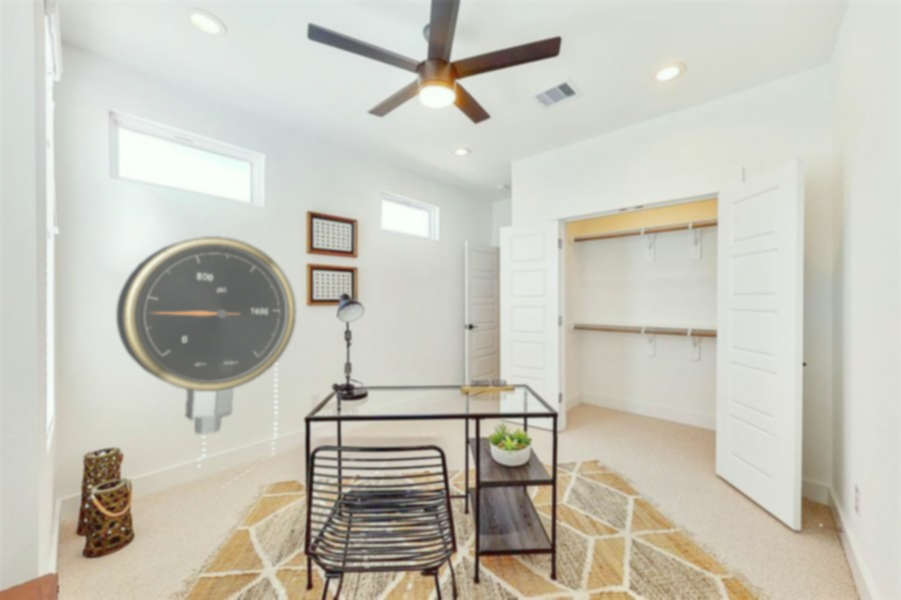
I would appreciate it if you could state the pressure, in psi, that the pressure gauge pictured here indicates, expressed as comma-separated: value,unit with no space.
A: 300,psi
